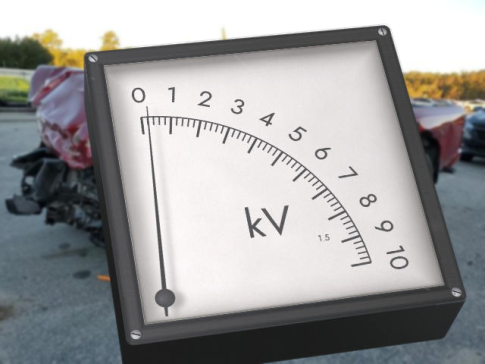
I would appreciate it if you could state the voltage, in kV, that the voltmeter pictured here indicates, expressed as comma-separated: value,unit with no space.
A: 0.2,kV
